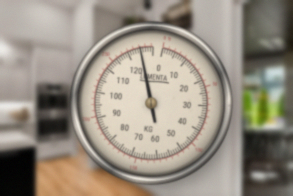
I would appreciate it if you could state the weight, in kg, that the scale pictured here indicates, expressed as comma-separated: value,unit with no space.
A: 125,kg
